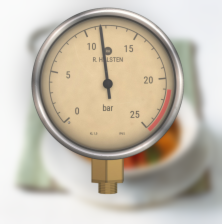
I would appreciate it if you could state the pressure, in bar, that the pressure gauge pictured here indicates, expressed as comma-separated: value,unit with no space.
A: 11.5,bar
